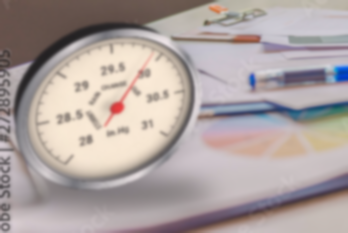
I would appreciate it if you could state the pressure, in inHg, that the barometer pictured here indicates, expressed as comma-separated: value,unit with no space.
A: 29.9,inHg
